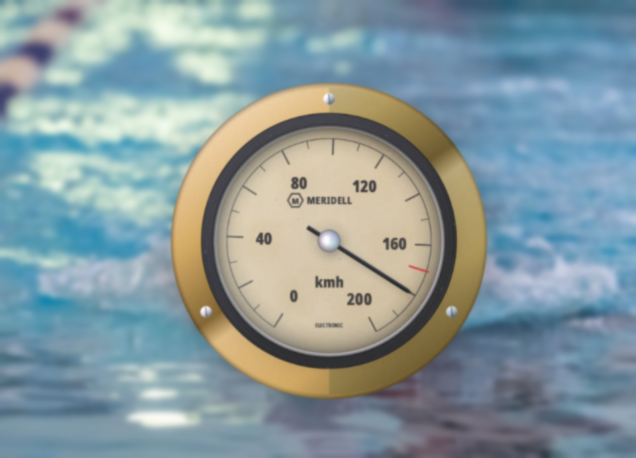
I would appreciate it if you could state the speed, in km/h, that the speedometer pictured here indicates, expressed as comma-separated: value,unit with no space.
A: 180,km/h
